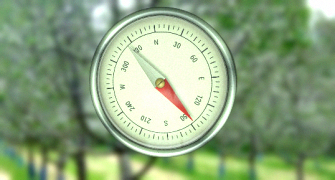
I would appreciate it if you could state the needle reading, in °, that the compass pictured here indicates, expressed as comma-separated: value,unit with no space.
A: 145,°
